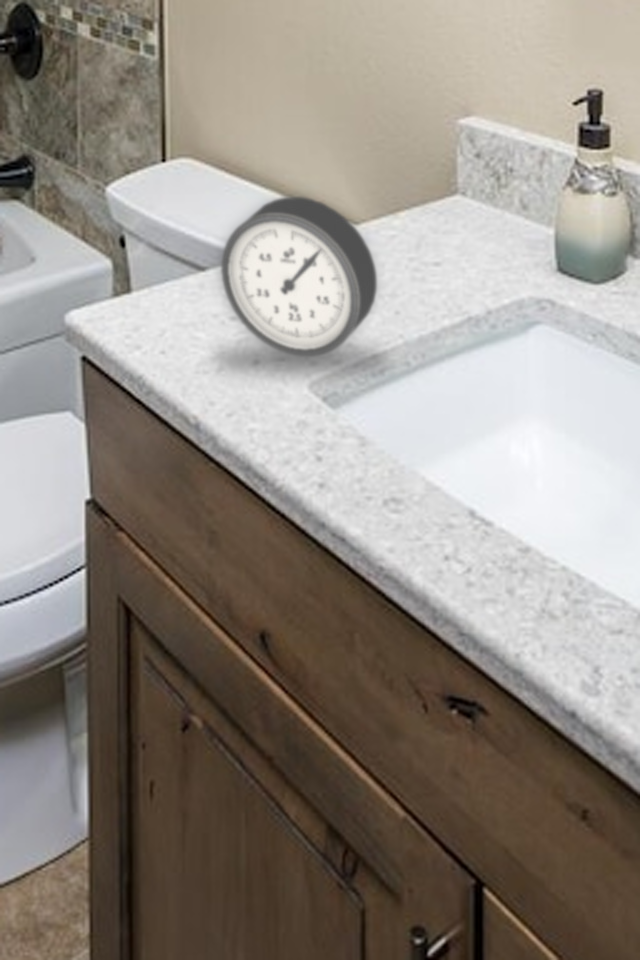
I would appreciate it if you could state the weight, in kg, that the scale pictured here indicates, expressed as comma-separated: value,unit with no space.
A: 0.5,kg
